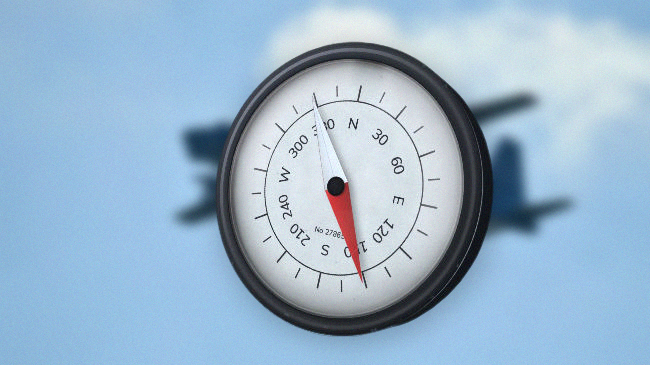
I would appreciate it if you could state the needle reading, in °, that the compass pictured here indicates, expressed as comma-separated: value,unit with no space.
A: 150,°
